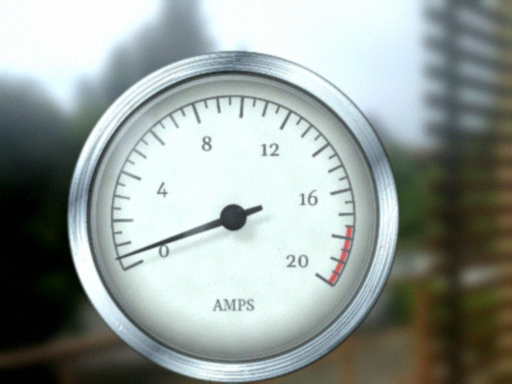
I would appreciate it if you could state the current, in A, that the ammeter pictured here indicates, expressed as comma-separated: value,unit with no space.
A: 0.5,A
